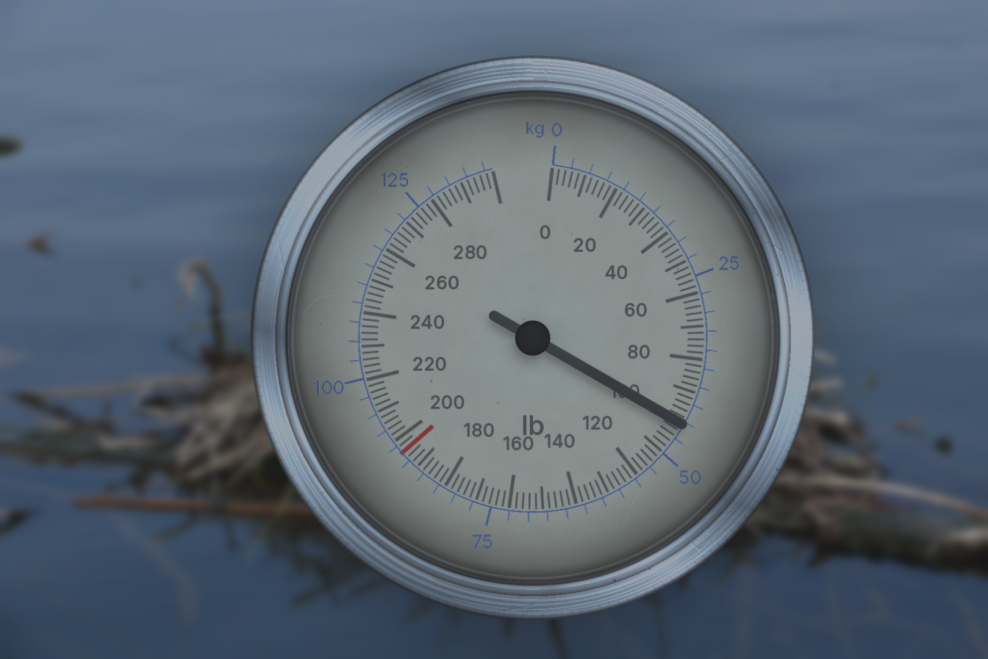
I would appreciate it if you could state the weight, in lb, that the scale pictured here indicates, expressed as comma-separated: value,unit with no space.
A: 100,lb
